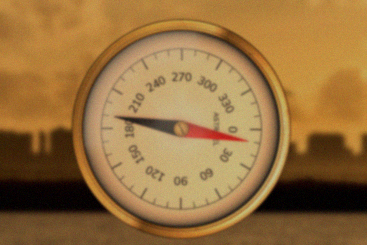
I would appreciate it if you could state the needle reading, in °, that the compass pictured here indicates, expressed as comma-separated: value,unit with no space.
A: 10,°
